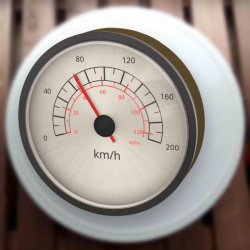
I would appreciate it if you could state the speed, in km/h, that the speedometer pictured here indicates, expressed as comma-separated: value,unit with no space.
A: 70,km/h
